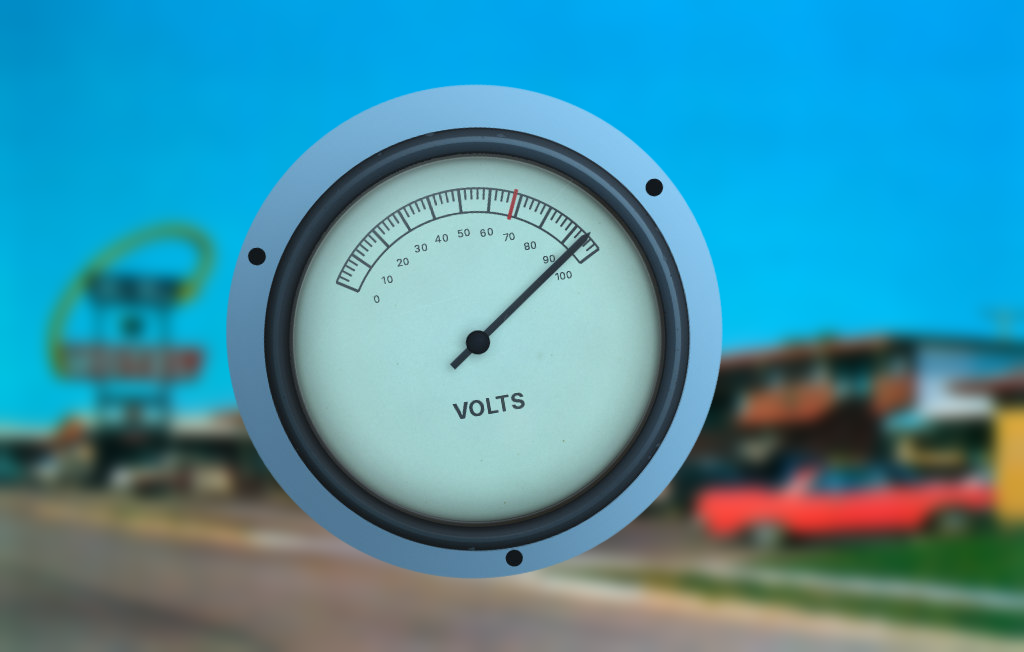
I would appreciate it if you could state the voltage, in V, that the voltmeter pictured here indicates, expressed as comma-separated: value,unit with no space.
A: 94,V
